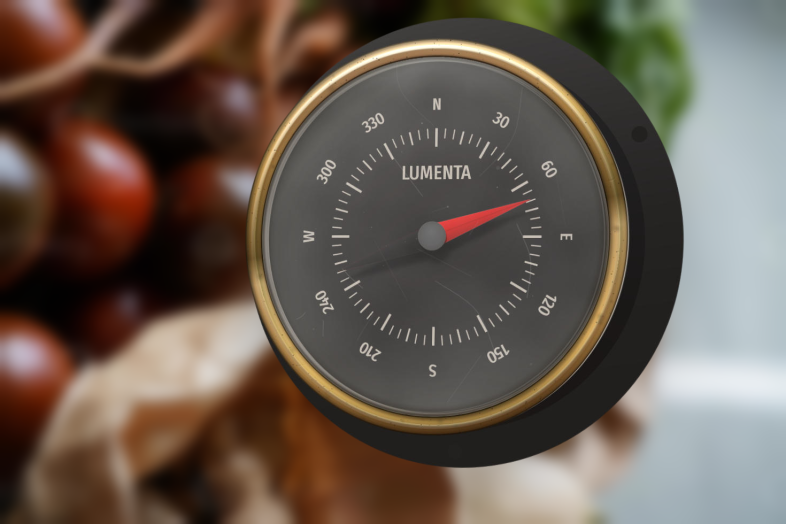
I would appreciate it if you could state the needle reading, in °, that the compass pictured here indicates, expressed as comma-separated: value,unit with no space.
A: 70,°
